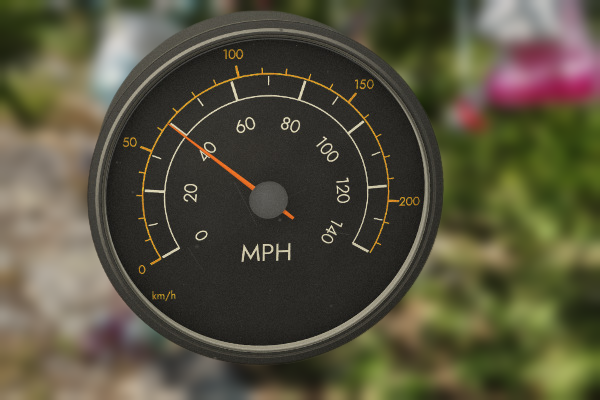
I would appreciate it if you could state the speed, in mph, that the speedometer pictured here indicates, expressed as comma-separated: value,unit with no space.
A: 40,mph
